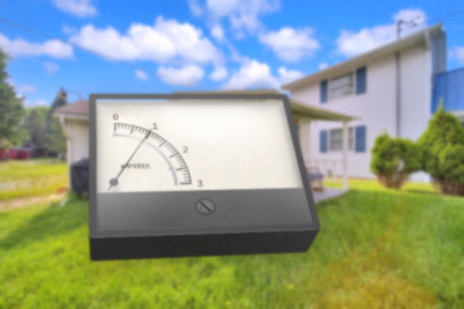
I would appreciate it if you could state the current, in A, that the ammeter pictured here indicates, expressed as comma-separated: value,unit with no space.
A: 1,A
